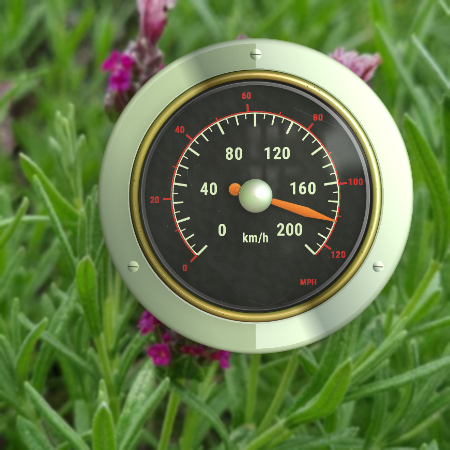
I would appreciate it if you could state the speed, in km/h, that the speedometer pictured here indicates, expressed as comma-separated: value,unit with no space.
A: 180,km/h
